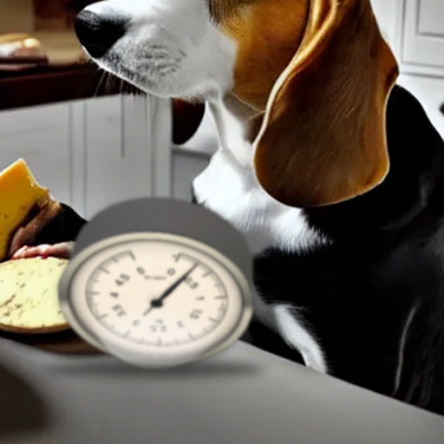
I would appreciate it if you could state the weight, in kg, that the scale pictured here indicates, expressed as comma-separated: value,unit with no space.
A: 0.25,kg
